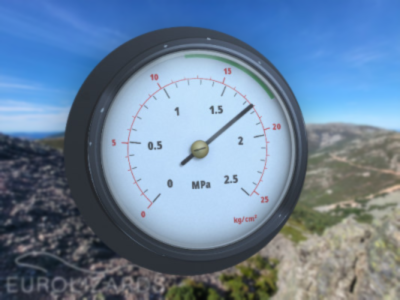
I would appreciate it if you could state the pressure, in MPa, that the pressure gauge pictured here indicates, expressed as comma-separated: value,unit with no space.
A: 1.75,MPa
